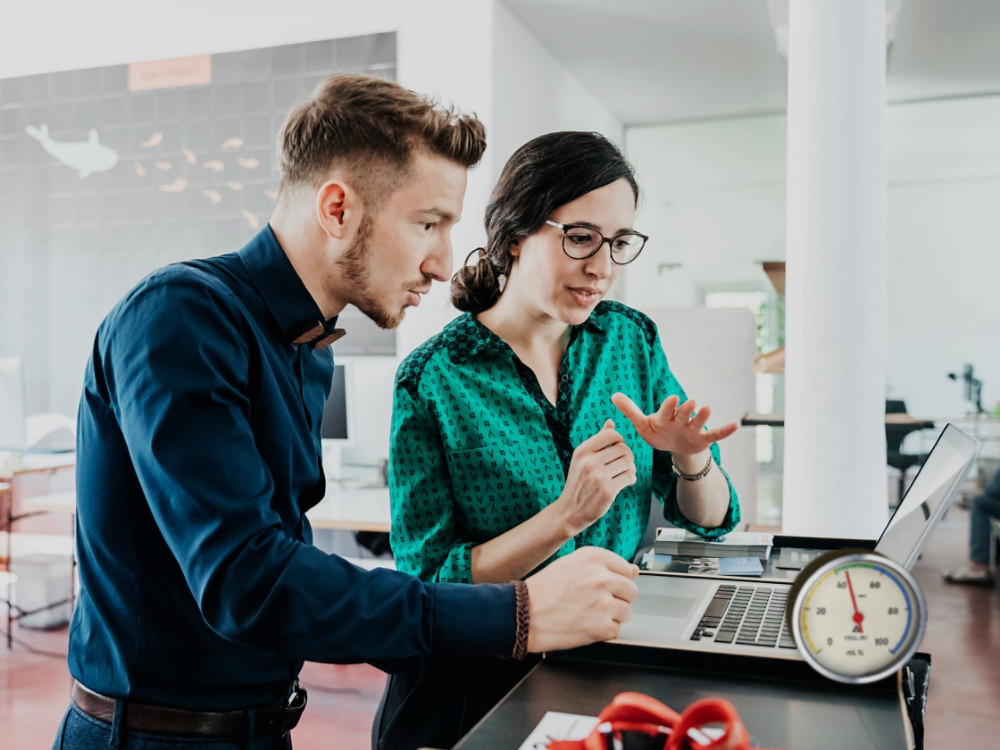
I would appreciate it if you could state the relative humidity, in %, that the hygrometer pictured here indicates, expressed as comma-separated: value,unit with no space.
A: 44,%
